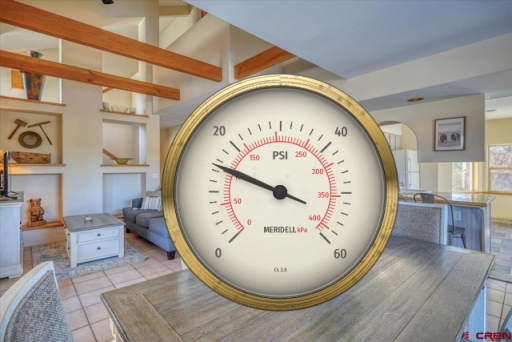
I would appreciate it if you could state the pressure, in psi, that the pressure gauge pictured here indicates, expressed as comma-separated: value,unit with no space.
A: 15,psi
